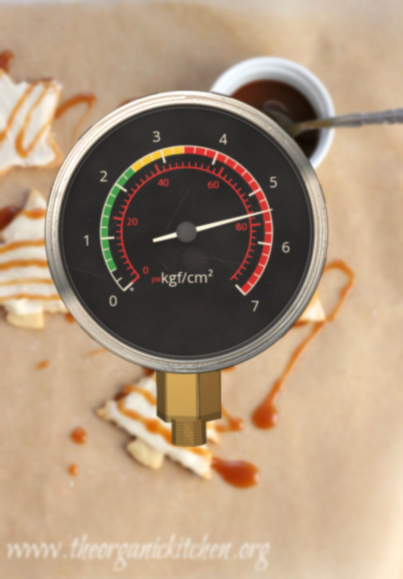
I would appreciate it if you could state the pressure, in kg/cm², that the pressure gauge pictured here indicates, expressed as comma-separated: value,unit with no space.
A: 5.4,kg/cm²
